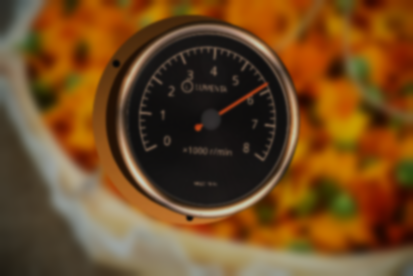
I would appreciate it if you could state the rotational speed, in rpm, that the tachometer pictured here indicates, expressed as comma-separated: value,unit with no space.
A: 5800,rpm
